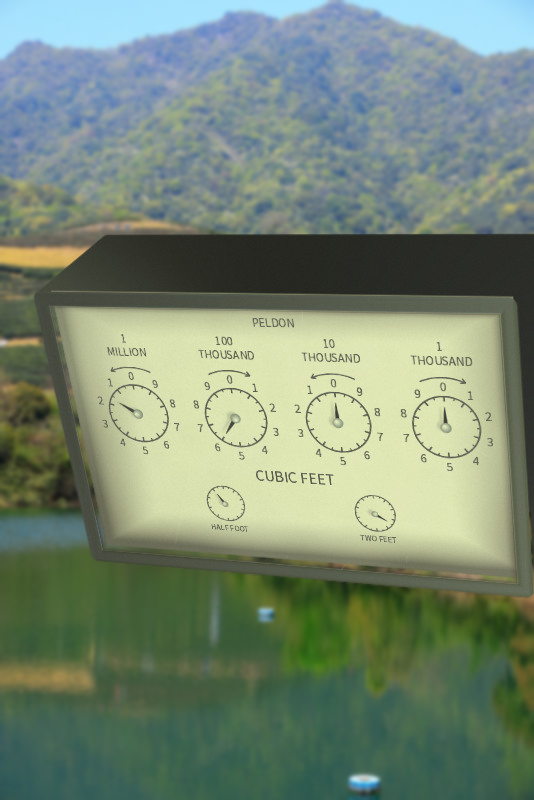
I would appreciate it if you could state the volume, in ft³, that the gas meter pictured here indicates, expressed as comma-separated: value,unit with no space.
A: 160000,ft³
